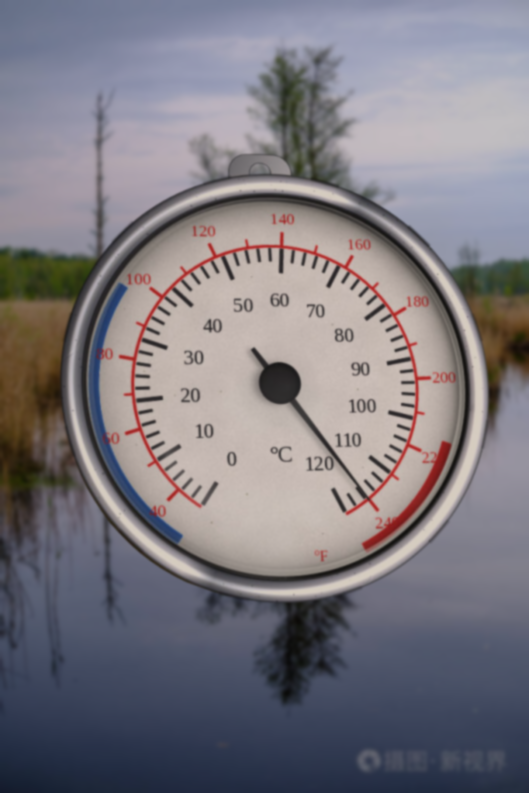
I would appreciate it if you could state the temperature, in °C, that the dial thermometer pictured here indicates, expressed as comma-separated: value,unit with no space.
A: 116,°C
